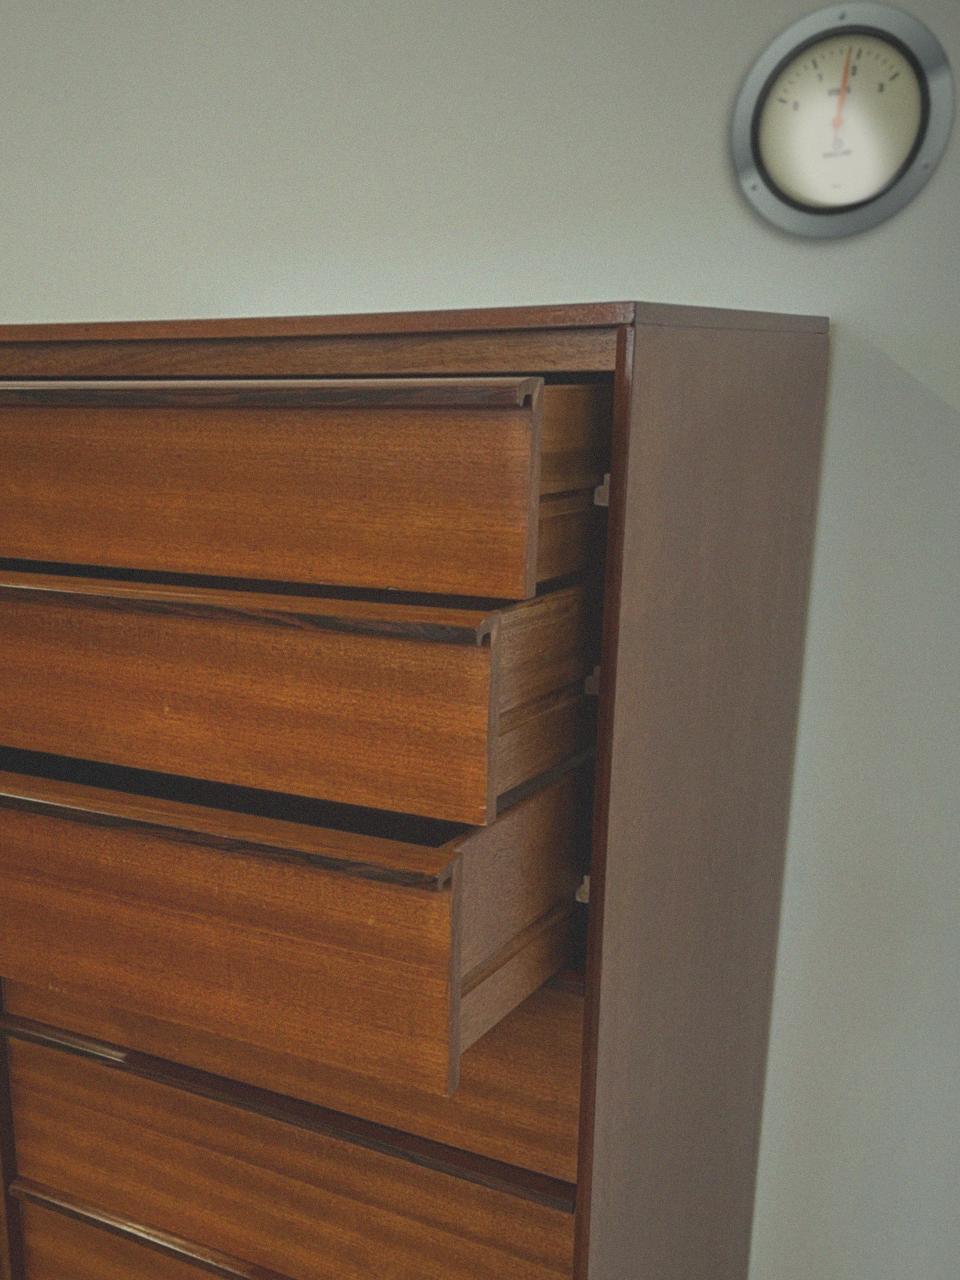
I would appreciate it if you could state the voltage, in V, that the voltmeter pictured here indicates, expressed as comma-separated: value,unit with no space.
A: 1.8,V
